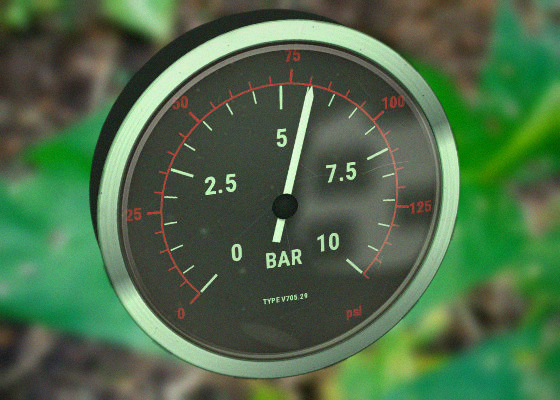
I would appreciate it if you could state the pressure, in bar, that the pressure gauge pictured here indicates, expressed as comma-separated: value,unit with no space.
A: 5.5,bar
